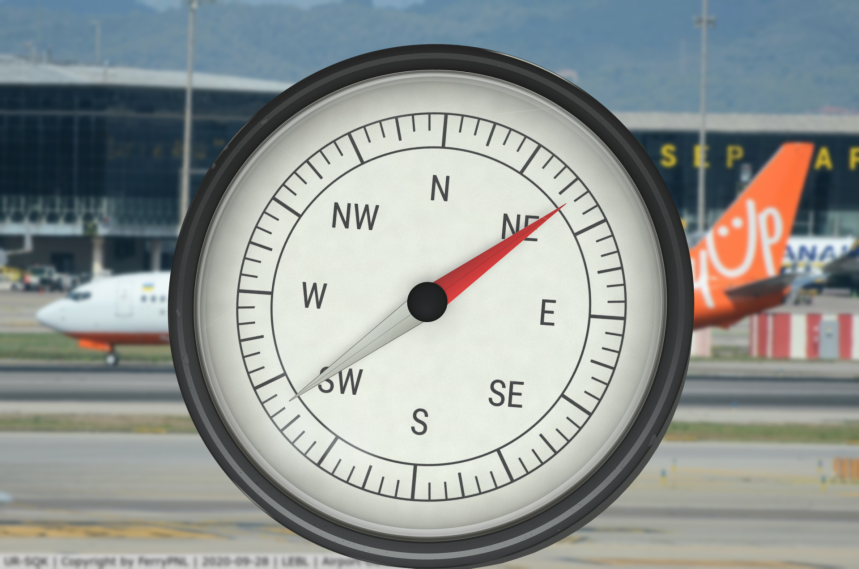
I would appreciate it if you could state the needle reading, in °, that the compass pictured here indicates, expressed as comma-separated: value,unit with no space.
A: 50,°
